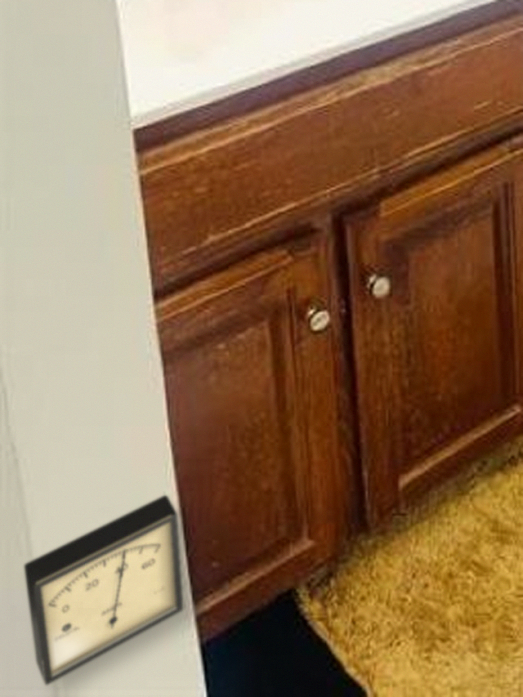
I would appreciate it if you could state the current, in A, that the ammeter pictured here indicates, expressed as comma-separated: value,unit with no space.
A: 40,A
